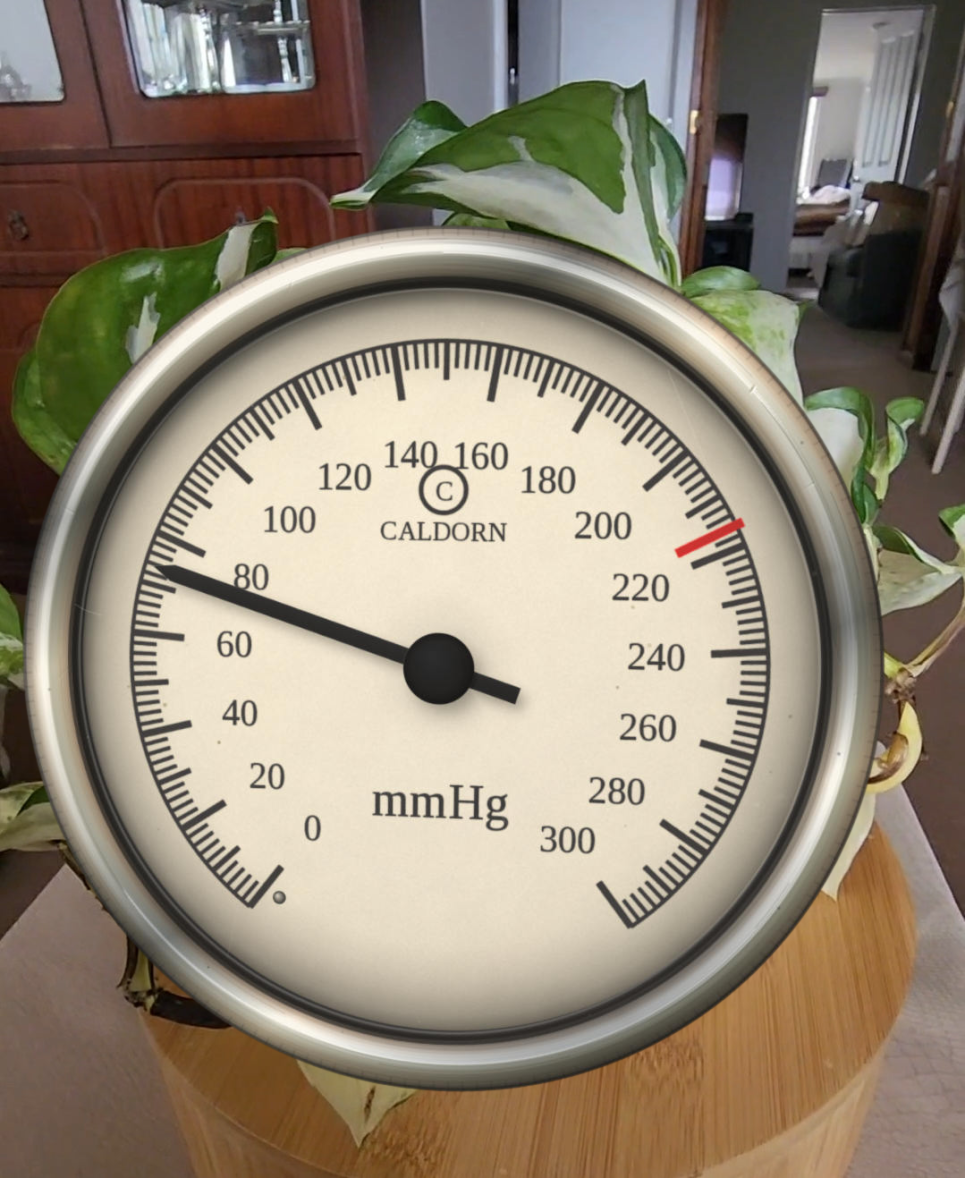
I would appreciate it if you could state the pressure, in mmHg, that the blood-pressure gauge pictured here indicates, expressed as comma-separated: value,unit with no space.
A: 74,mmHg
